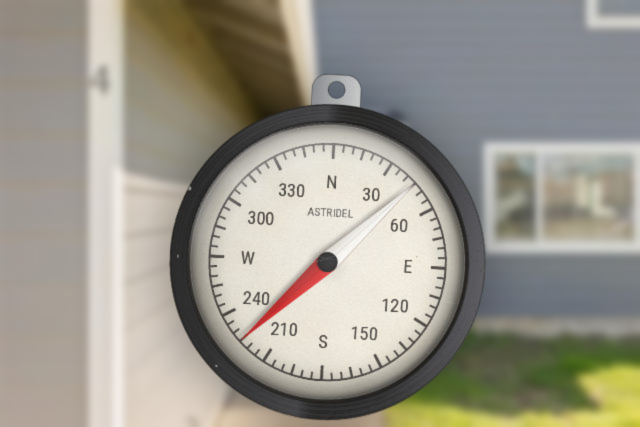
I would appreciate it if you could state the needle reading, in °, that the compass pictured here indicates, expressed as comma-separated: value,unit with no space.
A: 225,°
